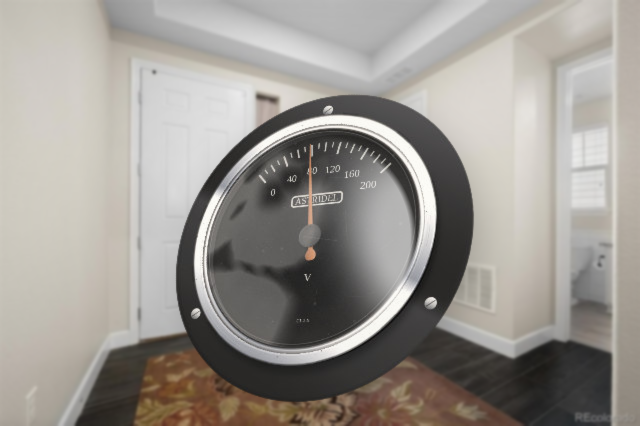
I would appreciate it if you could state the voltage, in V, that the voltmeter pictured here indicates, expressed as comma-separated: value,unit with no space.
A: 80,V
